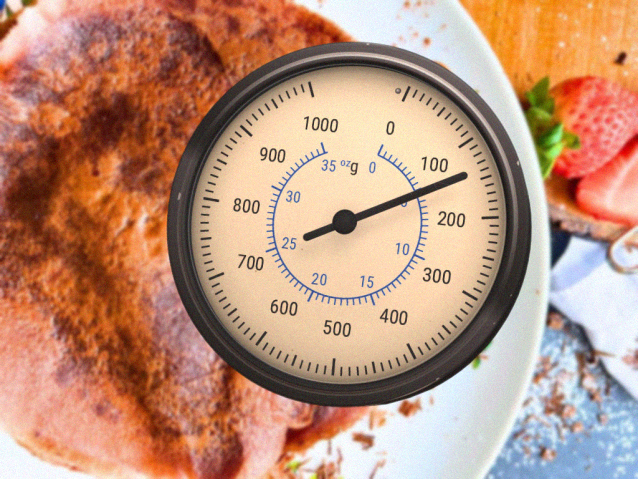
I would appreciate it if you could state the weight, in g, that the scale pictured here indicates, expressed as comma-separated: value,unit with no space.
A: 140,g
